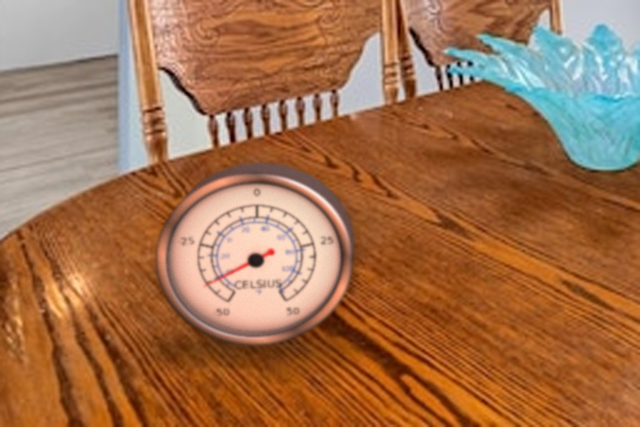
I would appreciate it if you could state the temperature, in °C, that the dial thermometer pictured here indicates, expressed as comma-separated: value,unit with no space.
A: -40,°C
